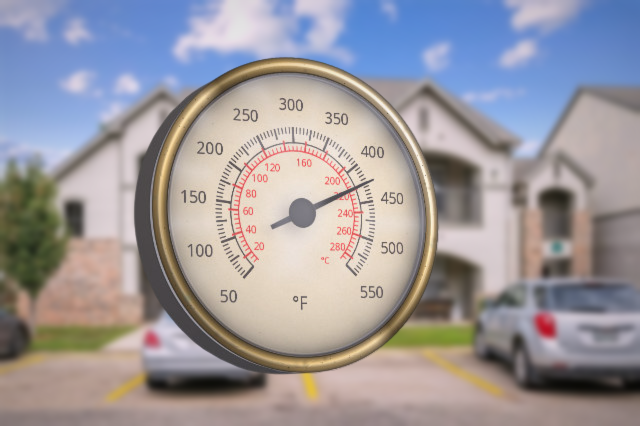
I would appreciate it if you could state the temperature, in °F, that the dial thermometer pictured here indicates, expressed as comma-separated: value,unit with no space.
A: 425,°F
